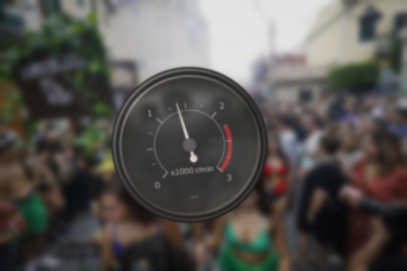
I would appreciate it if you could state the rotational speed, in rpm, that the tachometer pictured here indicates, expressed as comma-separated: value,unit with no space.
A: 1375,rpm
